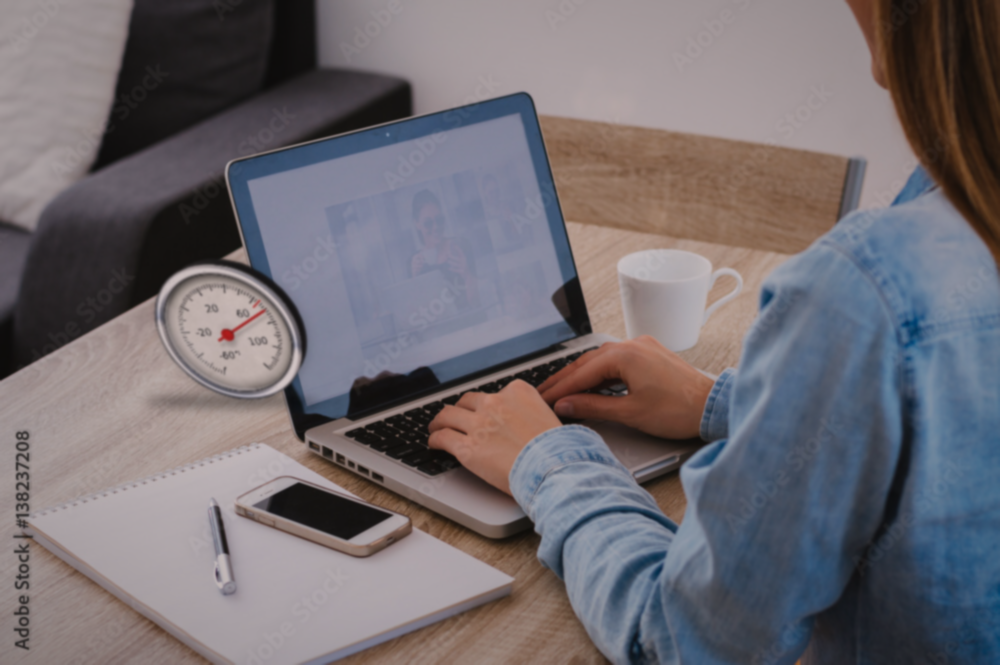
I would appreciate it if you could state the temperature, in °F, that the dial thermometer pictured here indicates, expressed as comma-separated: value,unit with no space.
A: 70,°F
